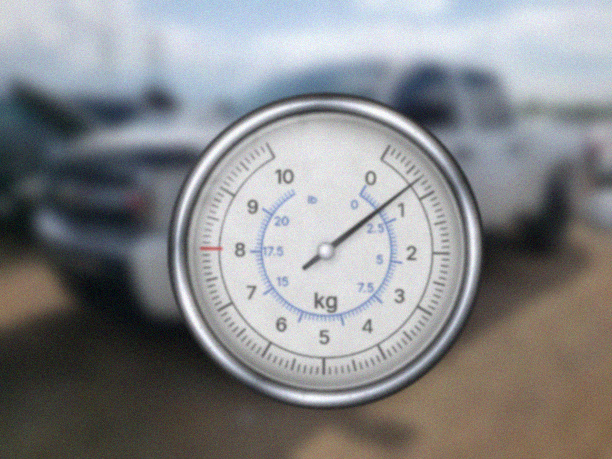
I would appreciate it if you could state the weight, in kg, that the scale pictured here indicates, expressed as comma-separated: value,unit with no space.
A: 0.7,kg
